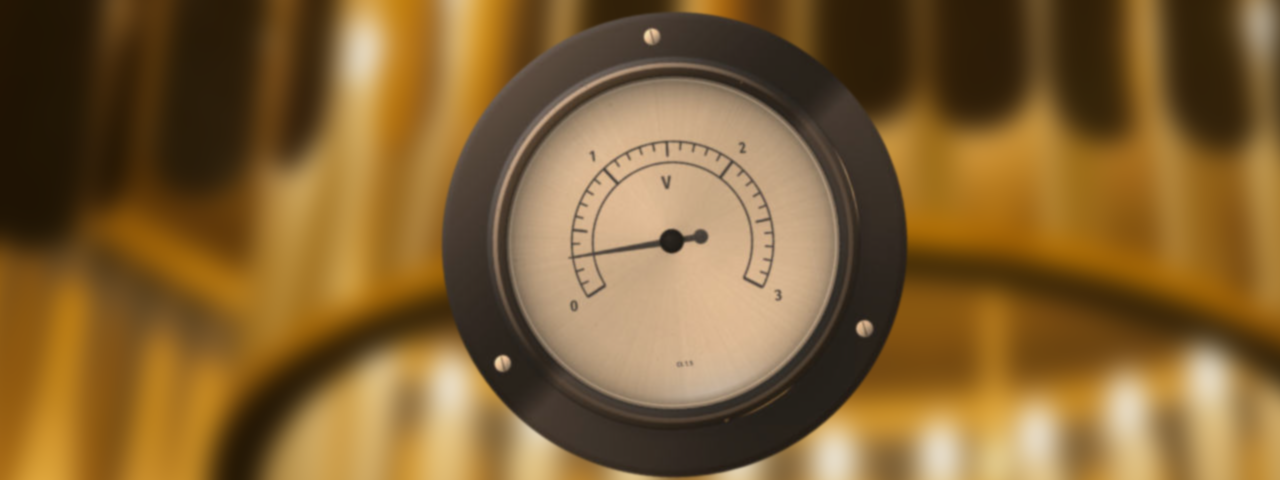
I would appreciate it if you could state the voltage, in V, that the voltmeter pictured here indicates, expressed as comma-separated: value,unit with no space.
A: 0.3,V
